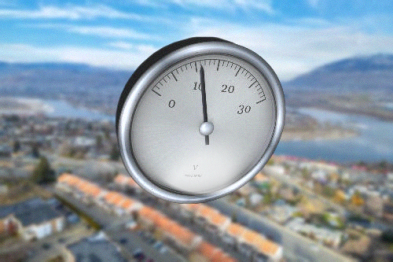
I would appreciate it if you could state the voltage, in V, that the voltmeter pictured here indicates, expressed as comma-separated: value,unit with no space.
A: 11,V
